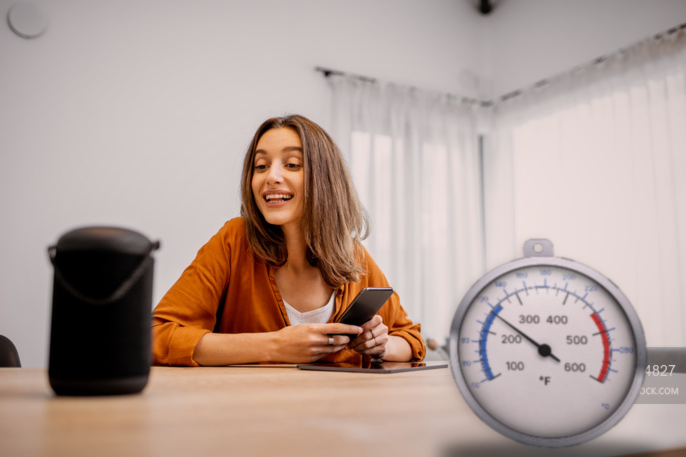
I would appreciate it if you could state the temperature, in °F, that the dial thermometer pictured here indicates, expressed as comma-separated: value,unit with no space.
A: 240,°F
